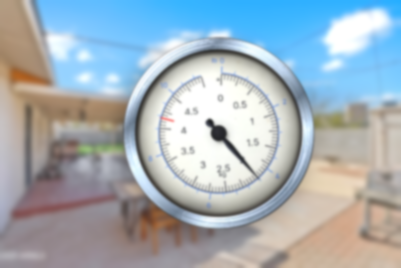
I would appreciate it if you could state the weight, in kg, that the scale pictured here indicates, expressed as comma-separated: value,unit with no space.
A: 2,kg
